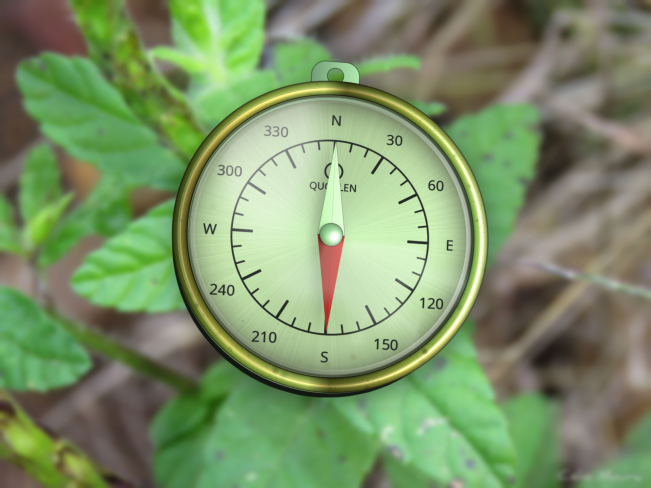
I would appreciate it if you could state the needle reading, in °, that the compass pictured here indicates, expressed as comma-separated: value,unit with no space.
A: 180,°
